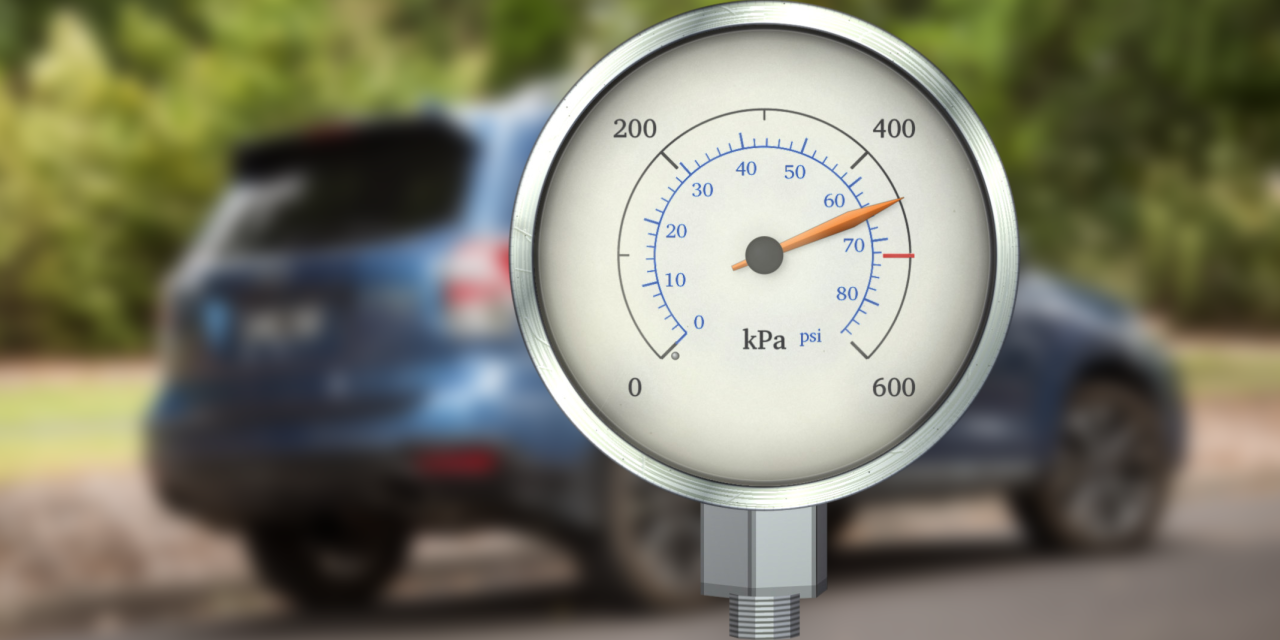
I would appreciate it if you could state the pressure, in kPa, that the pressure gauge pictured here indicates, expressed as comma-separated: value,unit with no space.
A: 450,kPa
